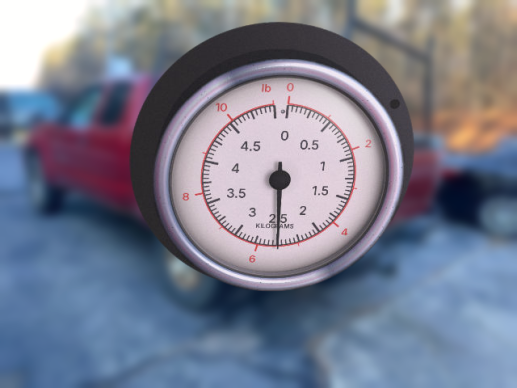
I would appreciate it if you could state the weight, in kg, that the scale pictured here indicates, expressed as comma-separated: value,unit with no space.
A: 2.5,kg
